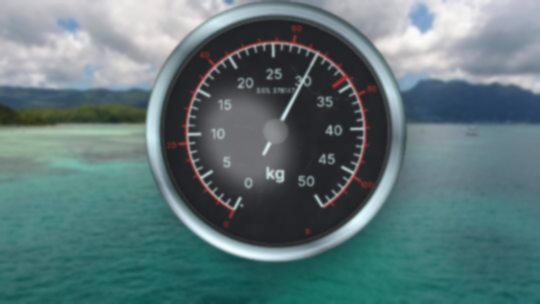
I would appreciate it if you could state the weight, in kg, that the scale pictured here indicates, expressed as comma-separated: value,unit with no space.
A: 30,kg
